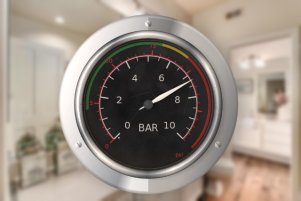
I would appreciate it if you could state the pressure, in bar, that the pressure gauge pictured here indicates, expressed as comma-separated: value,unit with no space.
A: 7.25,bar
